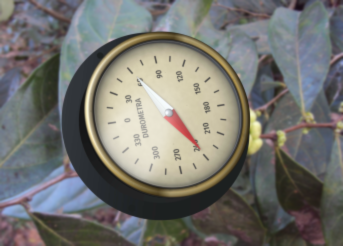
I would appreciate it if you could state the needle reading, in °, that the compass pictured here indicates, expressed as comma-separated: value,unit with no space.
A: 240,°
